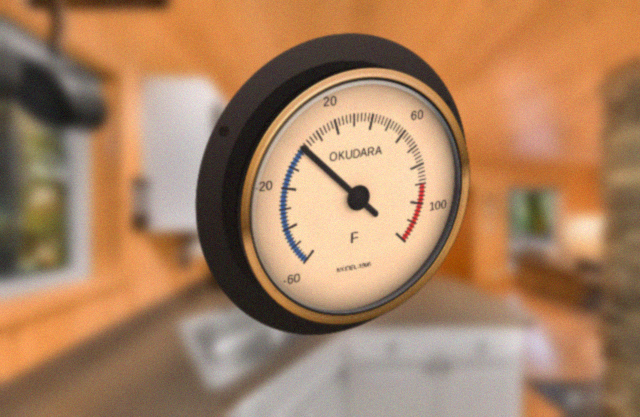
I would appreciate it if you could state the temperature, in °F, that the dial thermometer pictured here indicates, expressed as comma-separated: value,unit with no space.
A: 0,°F
